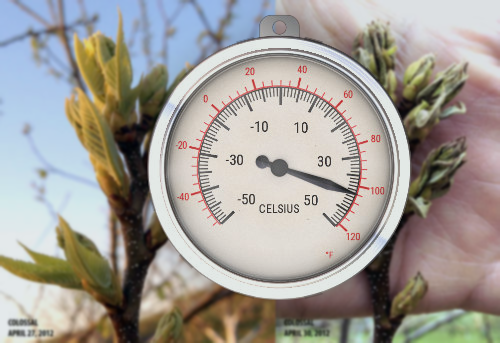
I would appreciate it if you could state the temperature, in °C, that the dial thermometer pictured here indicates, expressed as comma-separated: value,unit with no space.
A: 40,°C
